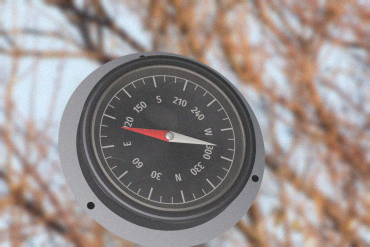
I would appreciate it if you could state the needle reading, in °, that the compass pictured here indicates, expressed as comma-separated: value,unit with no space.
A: 110,°
